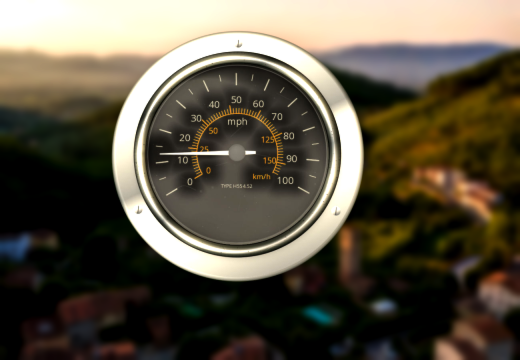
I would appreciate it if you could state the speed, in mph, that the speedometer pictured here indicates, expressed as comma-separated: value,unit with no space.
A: 12.5,mph
